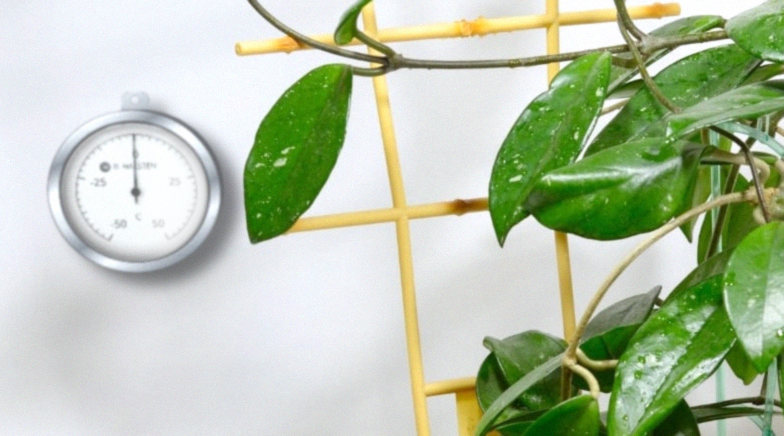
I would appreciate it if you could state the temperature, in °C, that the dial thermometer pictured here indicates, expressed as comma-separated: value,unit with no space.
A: 0,°C
